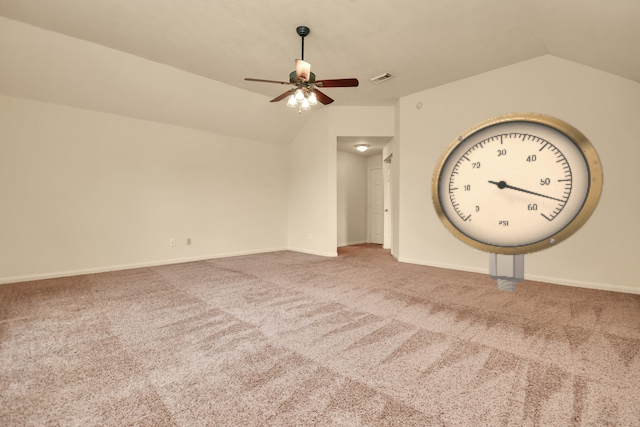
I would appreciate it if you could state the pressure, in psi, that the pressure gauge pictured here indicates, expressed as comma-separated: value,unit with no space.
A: 55,psi
